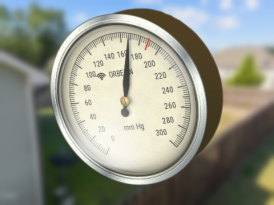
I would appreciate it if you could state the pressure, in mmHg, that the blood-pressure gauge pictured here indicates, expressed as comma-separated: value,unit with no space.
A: 170,mmHg
